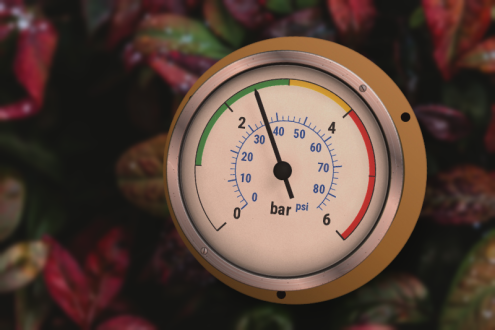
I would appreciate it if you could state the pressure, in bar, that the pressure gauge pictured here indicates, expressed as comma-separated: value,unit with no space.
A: 2.5,bar
